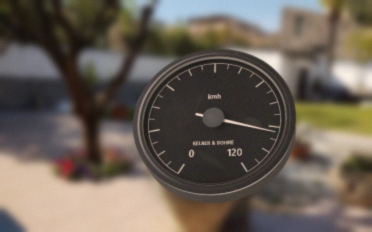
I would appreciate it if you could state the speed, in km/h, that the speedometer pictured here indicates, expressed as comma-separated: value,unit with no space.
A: 102.5,km/h
